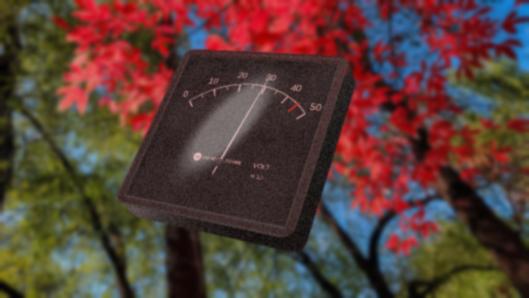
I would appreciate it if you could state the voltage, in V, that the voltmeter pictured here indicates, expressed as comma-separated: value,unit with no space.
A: 30,V
